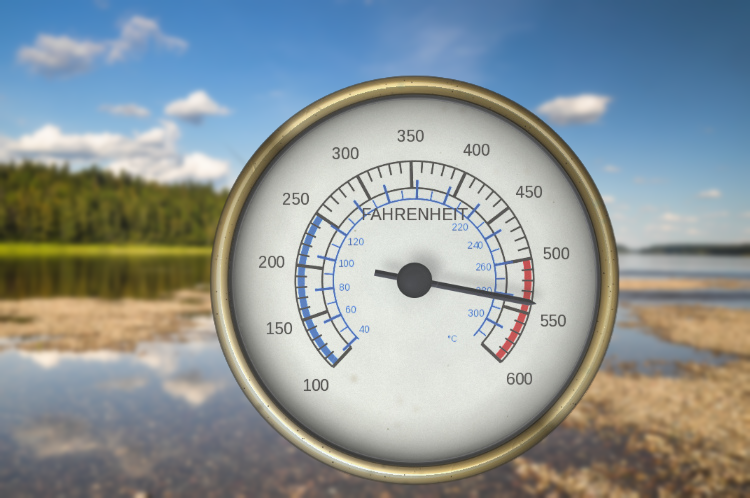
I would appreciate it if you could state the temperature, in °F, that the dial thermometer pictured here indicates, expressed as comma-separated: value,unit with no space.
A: 540,°F
